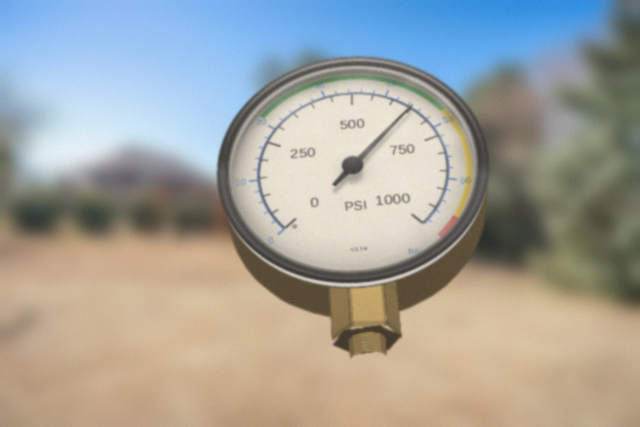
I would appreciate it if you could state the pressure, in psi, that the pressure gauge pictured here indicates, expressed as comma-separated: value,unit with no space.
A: 650,psi
